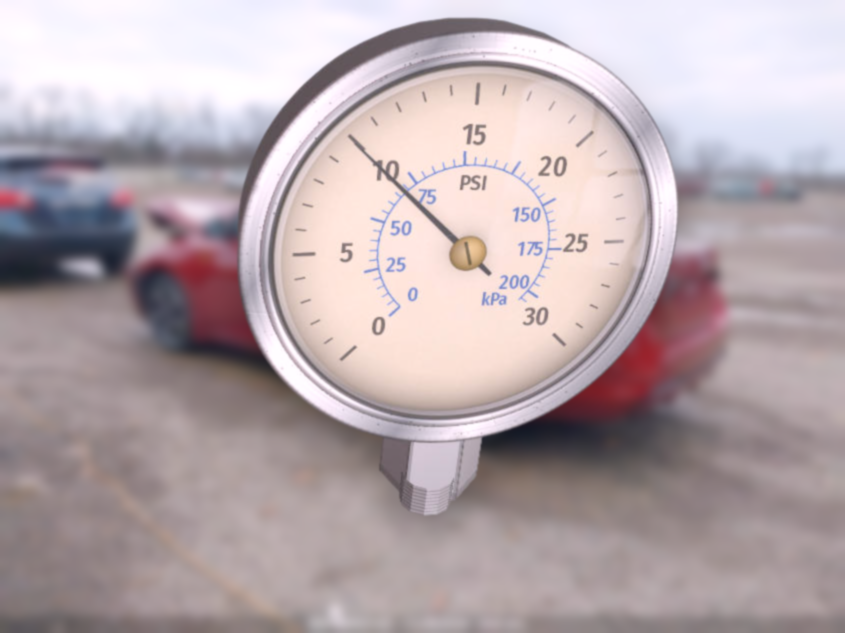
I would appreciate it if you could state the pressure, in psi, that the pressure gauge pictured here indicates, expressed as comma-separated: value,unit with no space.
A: 10,psi
